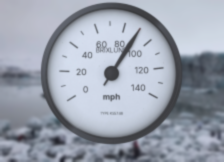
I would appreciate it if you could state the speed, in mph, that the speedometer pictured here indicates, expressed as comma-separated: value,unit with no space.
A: 90,mph
